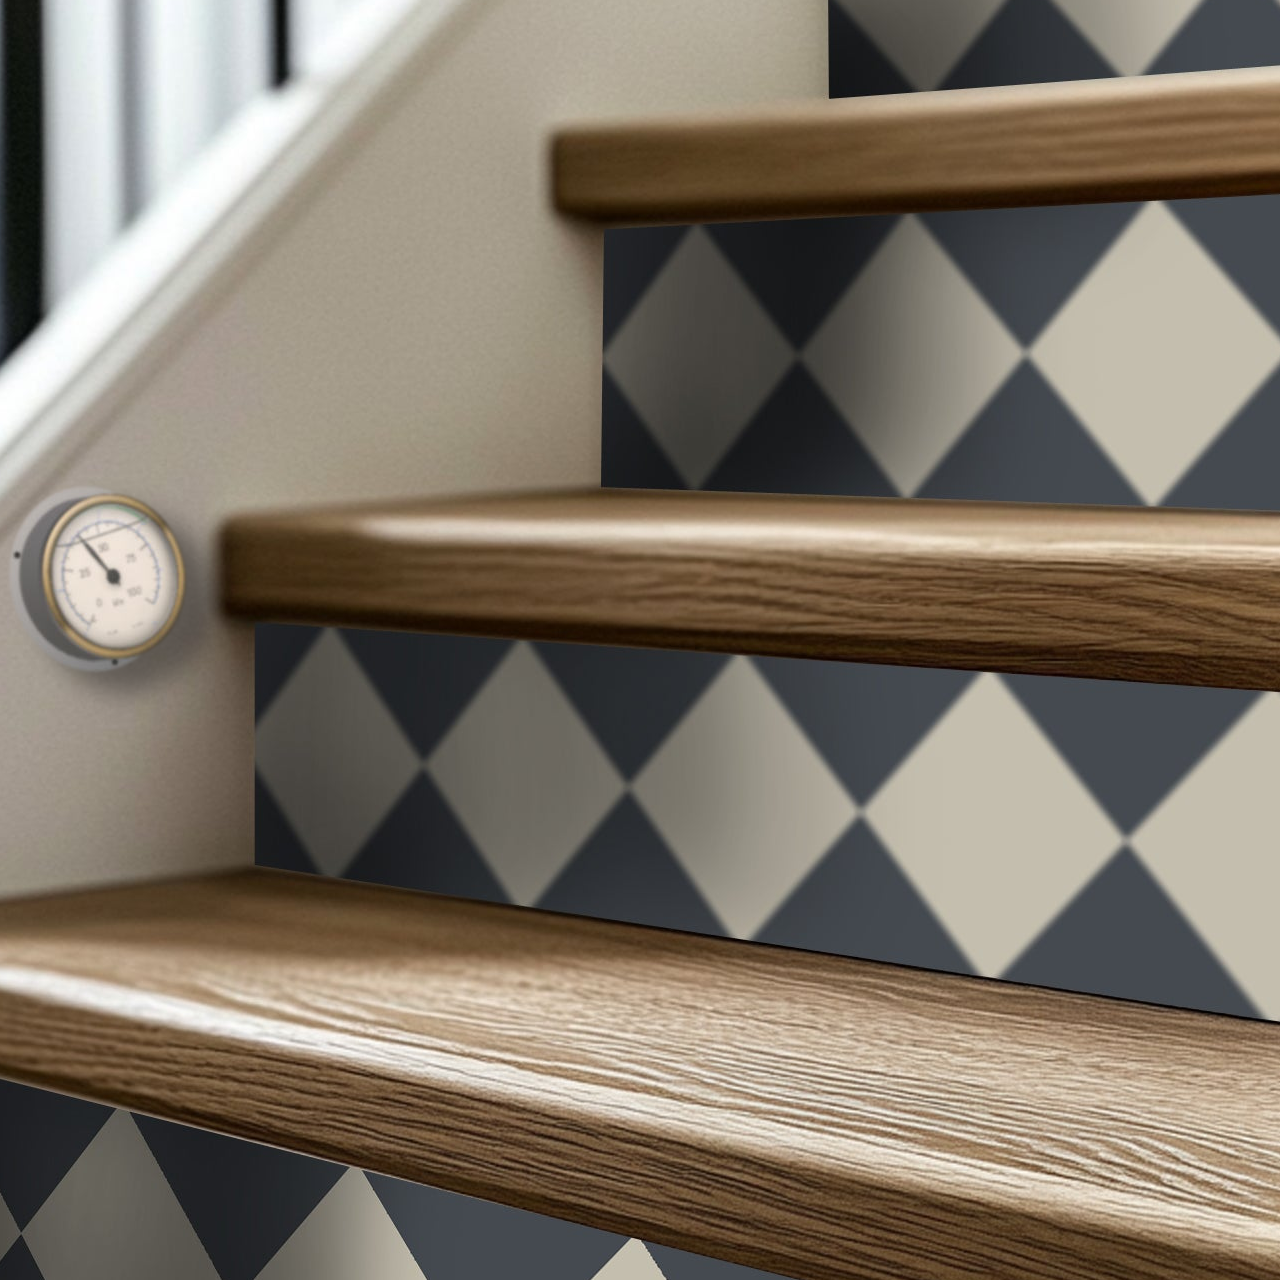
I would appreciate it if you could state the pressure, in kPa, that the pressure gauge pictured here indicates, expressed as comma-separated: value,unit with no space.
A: 40,kPa
